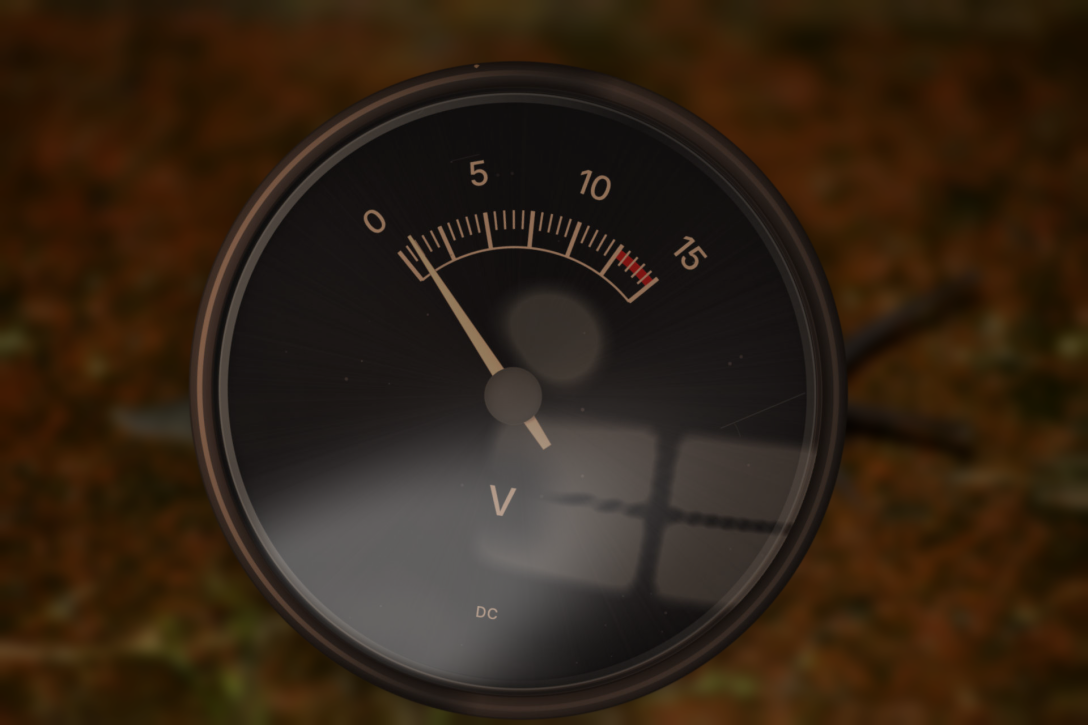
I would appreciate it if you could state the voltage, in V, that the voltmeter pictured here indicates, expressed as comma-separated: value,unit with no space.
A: 1,V
